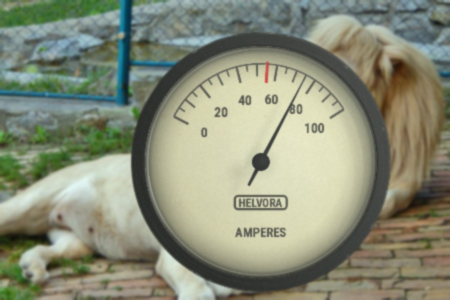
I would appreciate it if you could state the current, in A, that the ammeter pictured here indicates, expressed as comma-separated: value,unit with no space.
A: 75,A
